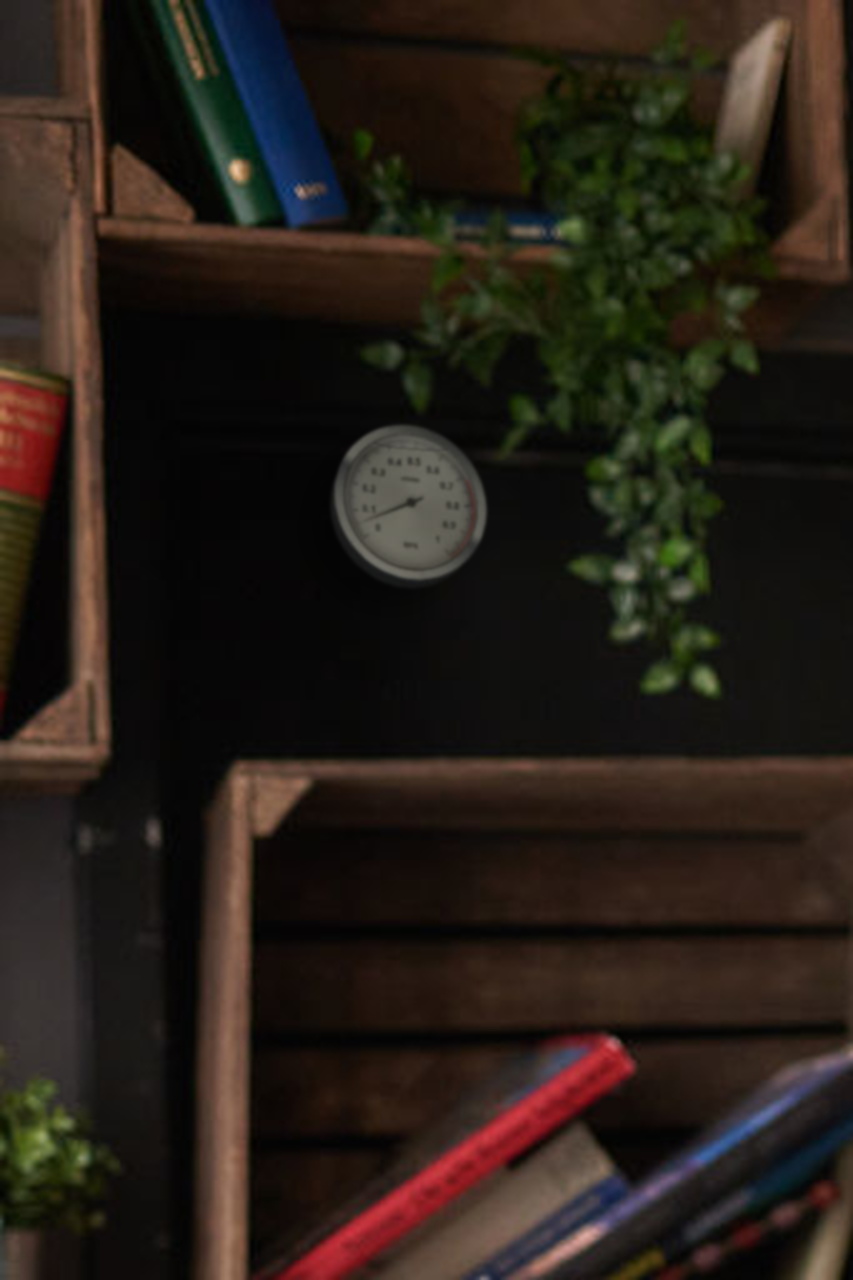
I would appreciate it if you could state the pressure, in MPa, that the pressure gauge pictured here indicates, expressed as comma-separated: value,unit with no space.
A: 0.05,MPa
